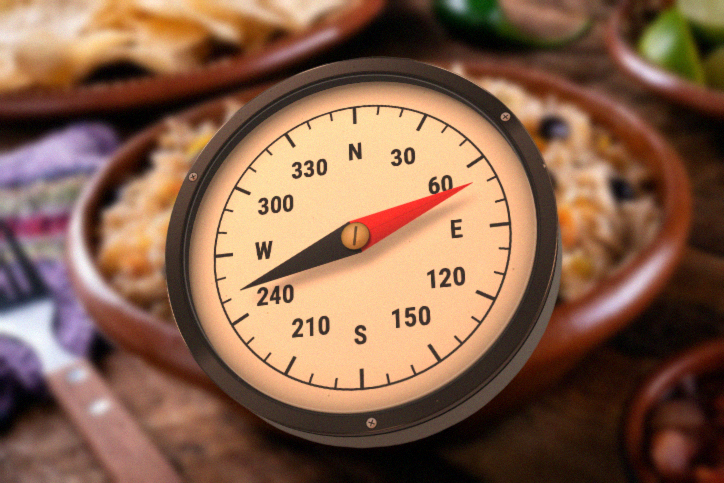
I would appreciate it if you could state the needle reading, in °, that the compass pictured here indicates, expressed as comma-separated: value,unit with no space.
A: 70,°
